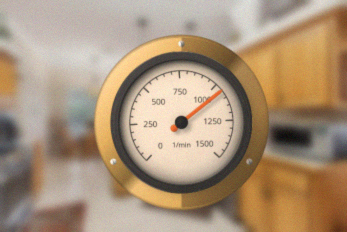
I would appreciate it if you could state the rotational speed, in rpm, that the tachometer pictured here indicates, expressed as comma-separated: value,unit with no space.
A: 1050,rpm
